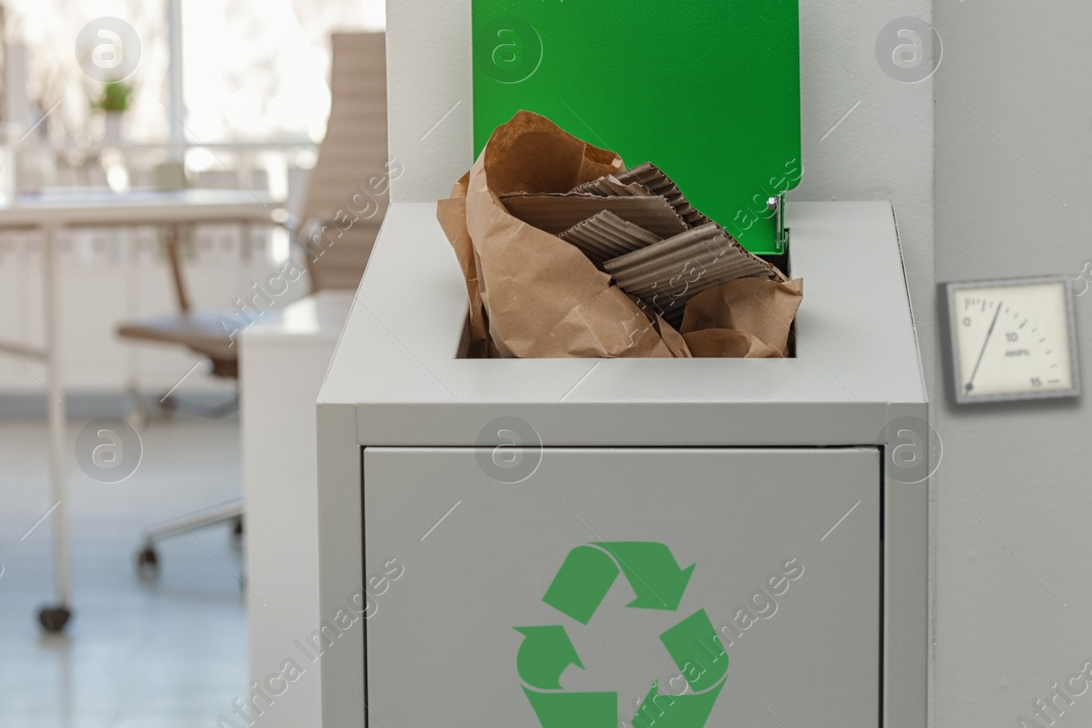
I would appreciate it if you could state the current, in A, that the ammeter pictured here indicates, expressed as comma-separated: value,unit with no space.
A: 7,A
